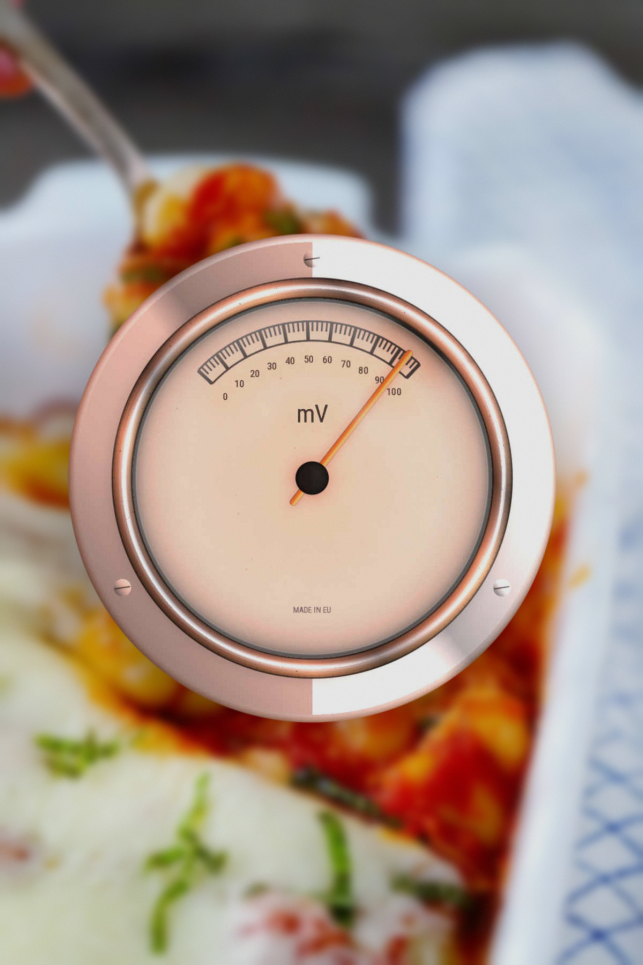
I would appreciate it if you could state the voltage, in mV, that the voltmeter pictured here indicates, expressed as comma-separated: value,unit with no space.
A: 94,mV
